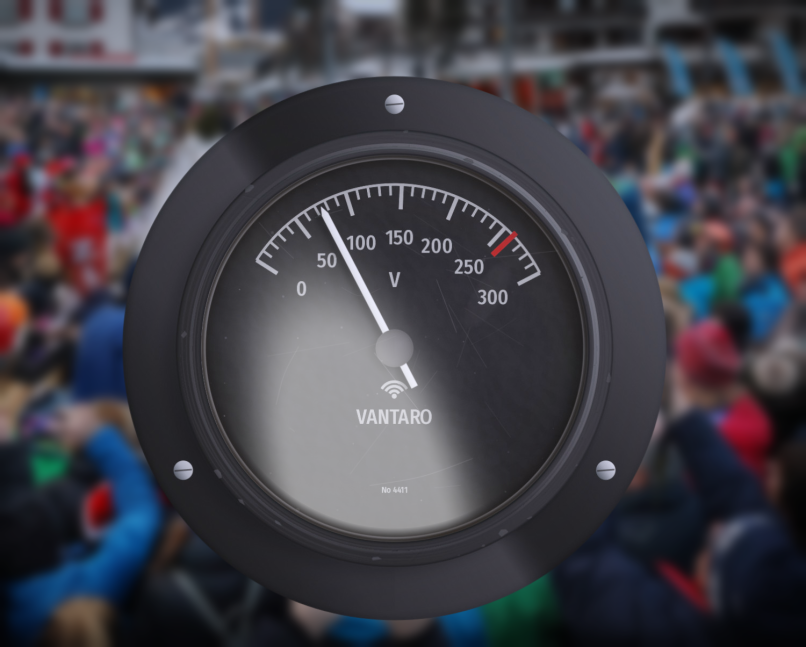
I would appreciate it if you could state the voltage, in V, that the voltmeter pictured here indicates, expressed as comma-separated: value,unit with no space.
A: 75,V
